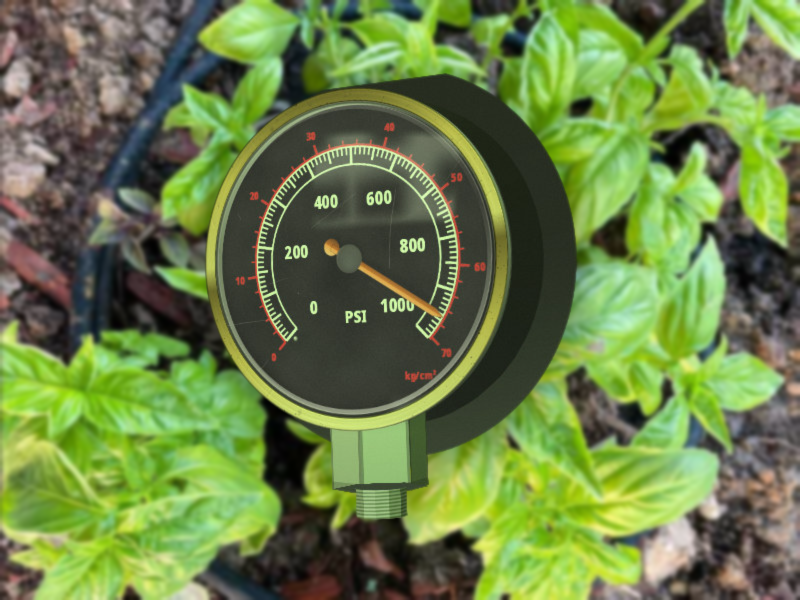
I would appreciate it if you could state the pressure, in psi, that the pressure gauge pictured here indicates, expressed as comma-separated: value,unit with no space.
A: 950,psi
